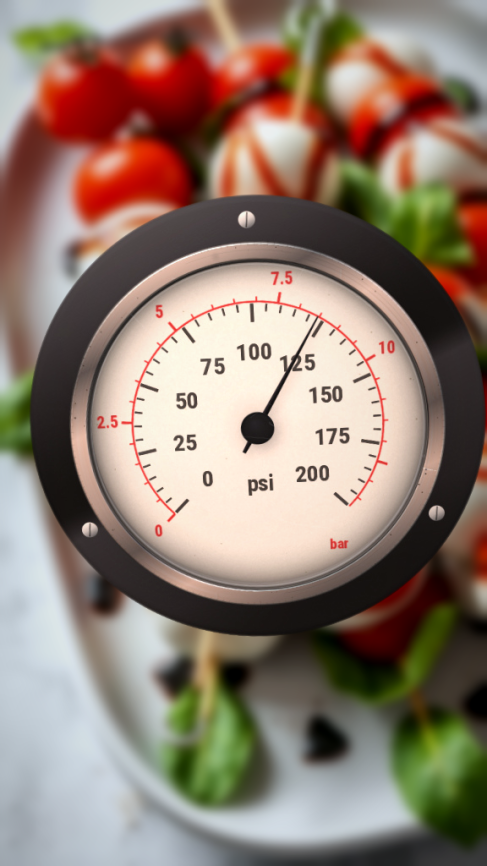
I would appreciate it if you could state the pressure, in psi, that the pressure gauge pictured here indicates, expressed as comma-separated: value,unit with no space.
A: 122.5,psi
